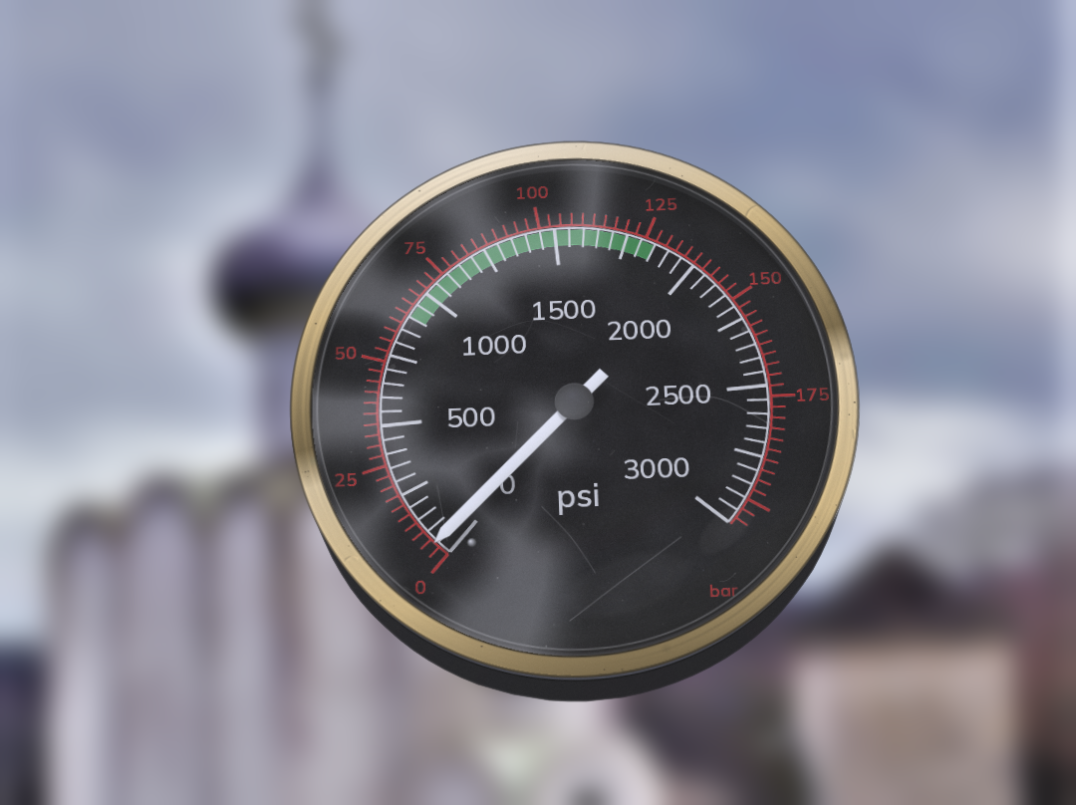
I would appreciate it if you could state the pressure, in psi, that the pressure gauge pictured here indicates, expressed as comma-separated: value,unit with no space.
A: 50,psi
